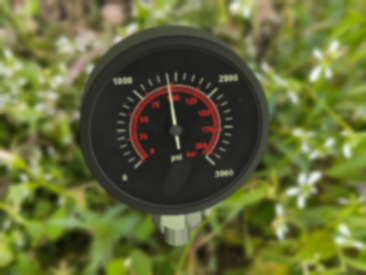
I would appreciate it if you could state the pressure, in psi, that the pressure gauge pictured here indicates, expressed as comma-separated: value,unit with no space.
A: 1400,psi
